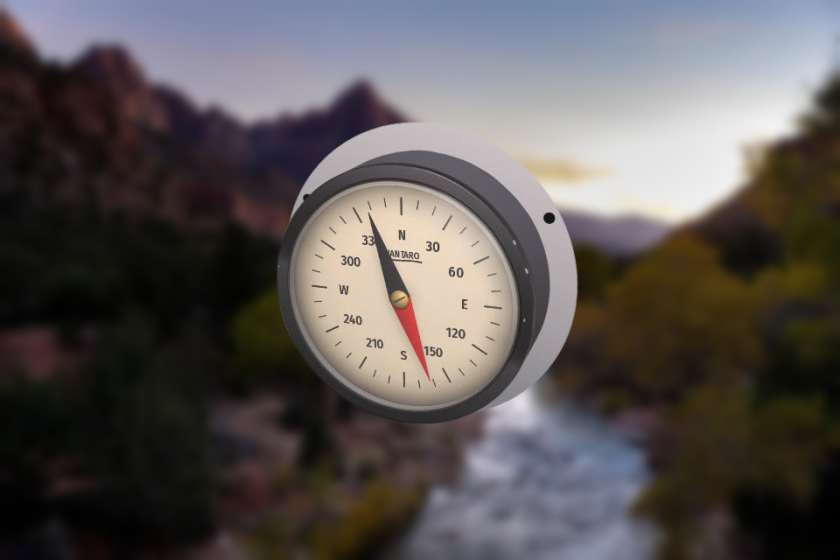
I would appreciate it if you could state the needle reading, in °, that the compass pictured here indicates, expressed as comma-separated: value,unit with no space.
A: 160,°
